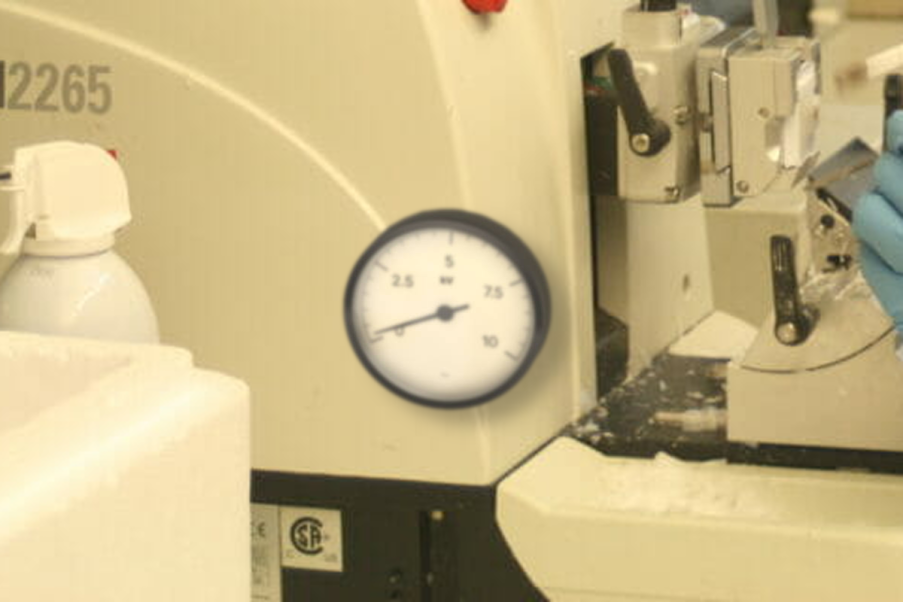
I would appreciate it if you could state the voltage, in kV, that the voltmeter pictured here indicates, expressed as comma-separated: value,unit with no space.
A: 0.25,kV
